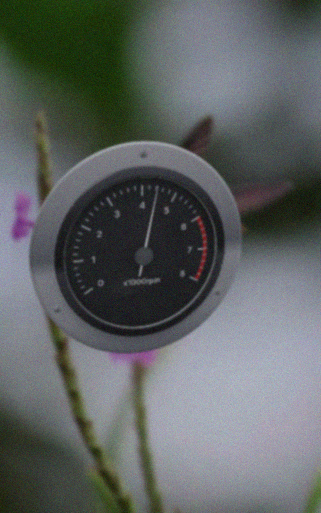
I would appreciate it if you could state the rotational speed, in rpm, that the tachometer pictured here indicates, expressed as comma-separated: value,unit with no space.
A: 4400,rpm
